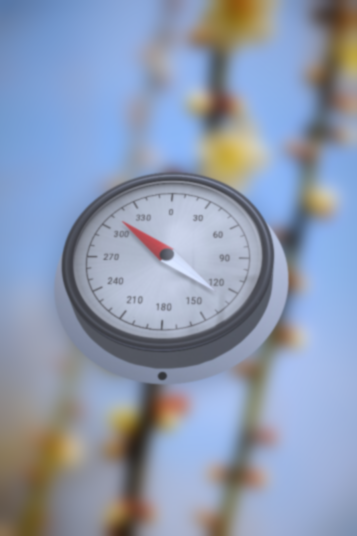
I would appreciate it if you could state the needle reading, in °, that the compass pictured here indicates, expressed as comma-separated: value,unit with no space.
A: 310,°
